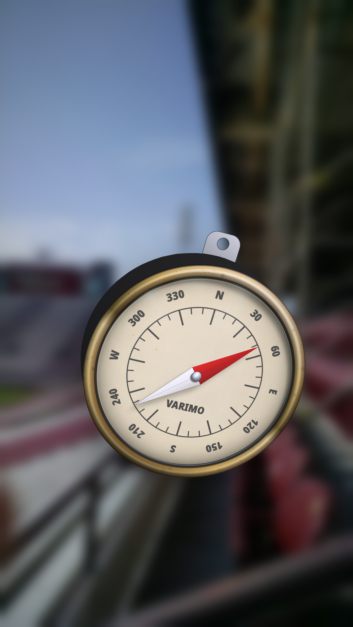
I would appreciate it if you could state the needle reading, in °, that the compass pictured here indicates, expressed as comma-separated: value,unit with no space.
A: 50,°
